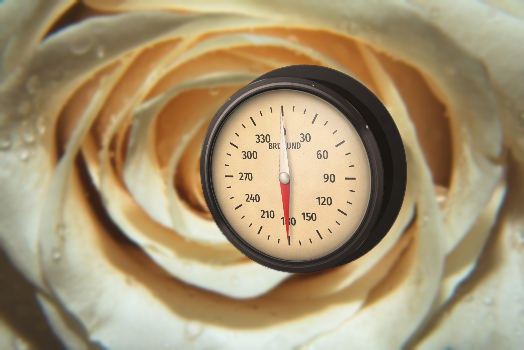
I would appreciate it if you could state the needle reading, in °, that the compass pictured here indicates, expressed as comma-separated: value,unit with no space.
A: 180,°
